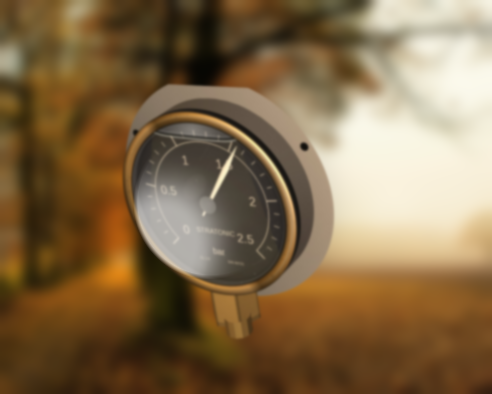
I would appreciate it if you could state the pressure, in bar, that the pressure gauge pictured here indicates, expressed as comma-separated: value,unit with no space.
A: 1.55,bar
